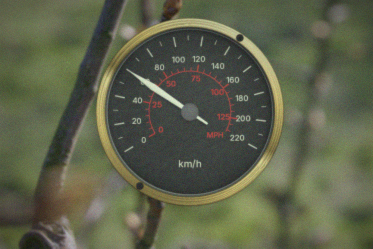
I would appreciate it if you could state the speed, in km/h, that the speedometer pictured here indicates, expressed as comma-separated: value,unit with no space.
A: 60,km/h
